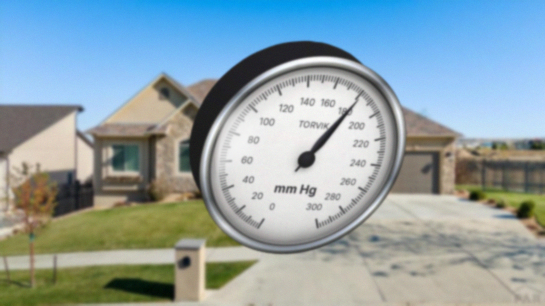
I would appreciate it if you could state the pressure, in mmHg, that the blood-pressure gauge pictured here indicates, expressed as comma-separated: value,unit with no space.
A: 180,mmHg
